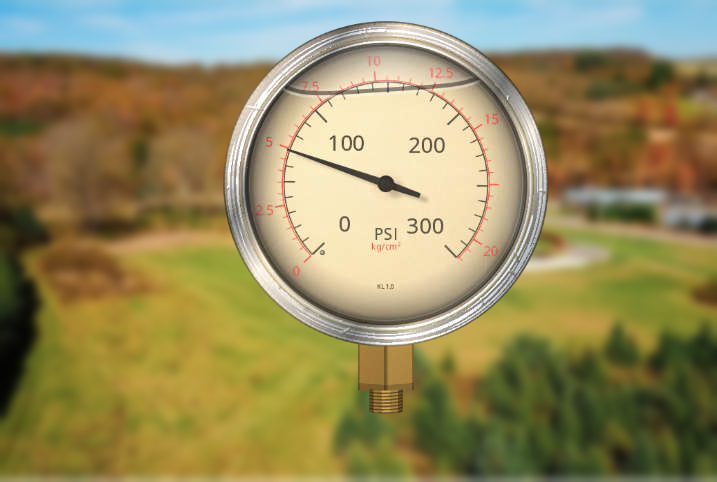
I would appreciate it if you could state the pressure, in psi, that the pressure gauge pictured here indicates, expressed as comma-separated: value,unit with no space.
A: 70,psi
